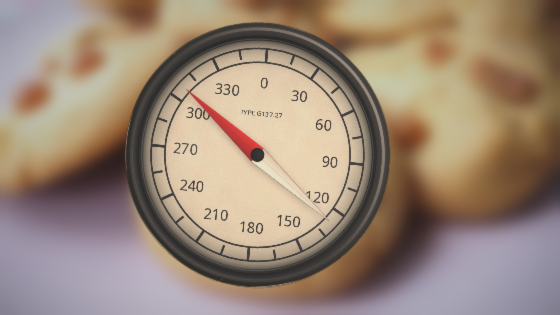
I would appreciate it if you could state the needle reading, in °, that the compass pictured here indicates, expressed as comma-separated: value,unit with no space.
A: 307.5,°
